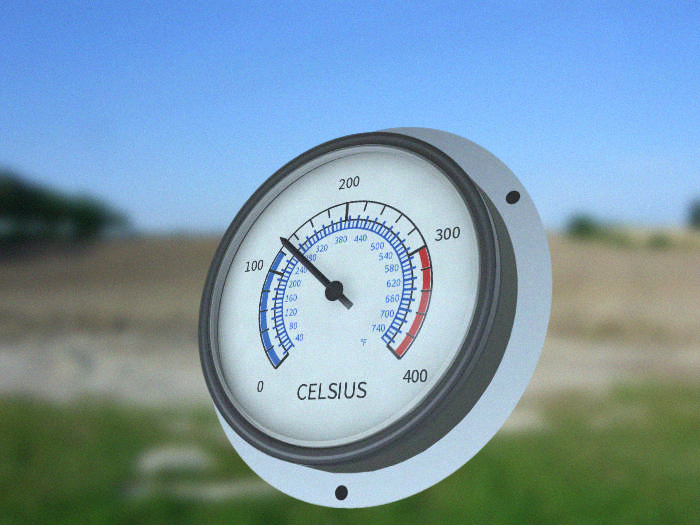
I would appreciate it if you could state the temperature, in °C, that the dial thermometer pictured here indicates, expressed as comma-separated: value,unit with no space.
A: 130,°C
